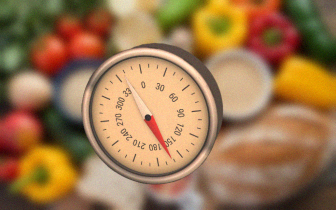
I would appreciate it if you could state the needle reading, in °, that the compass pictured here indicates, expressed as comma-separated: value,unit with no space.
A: 160,°
